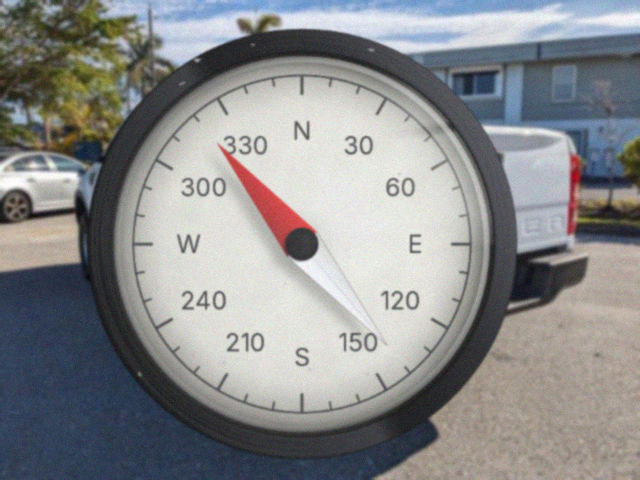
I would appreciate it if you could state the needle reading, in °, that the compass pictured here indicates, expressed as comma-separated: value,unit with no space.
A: 320,°
